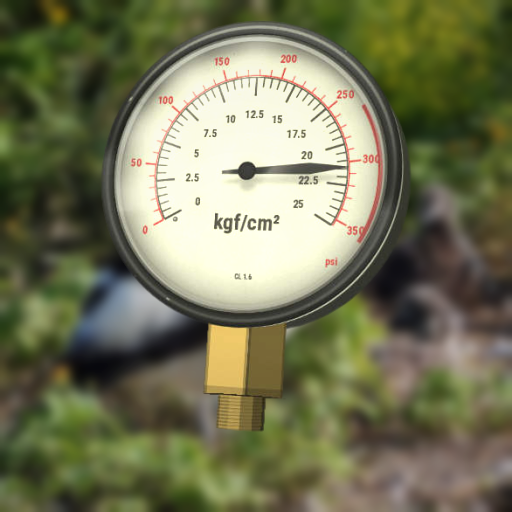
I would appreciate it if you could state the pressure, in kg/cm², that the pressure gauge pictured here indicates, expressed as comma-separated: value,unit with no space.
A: 21.5,kg/cm²
